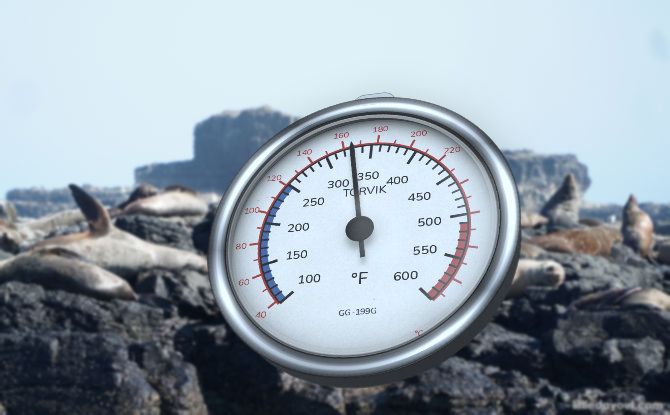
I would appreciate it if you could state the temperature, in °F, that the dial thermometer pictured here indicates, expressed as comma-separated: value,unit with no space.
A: 330,°F
